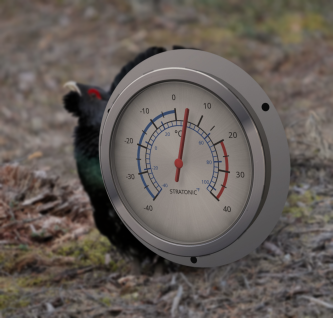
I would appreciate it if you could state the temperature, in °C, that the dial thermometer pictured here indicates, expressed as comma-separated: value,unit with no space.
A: 5,°C
